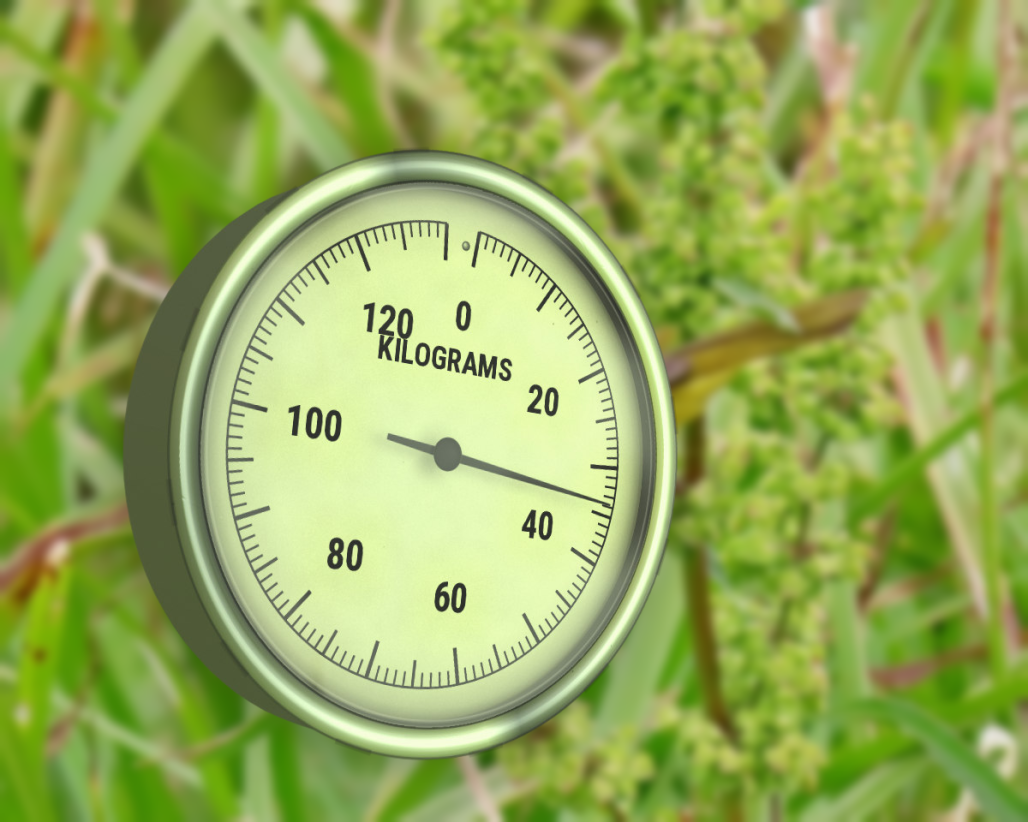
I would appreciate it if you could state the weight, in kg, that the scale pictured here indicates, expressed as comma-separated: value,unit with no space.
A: 34,kg
